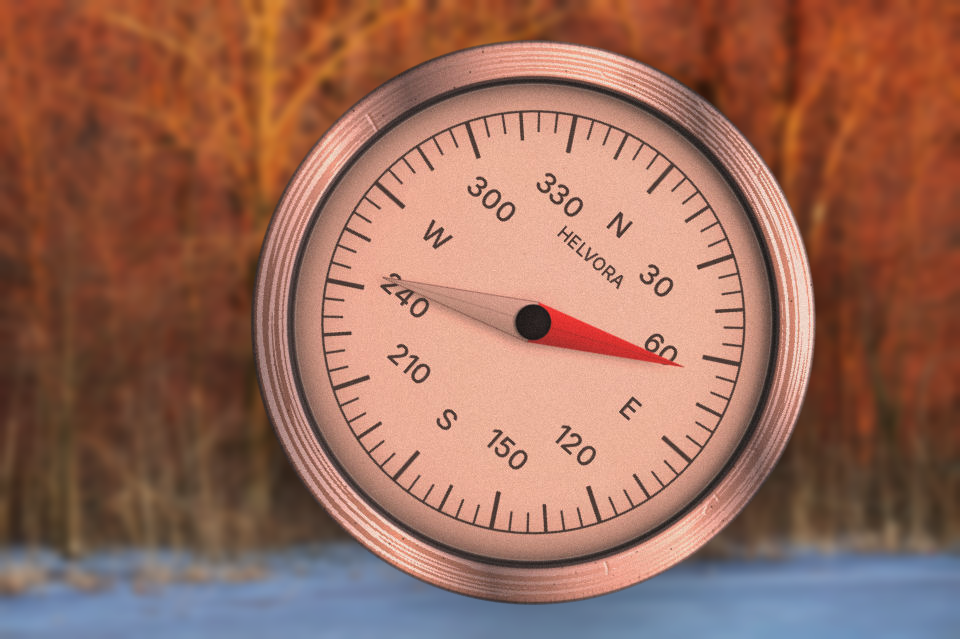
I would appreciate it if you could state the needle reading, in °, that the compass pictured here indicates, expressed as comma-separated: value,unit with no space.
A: 65,°
